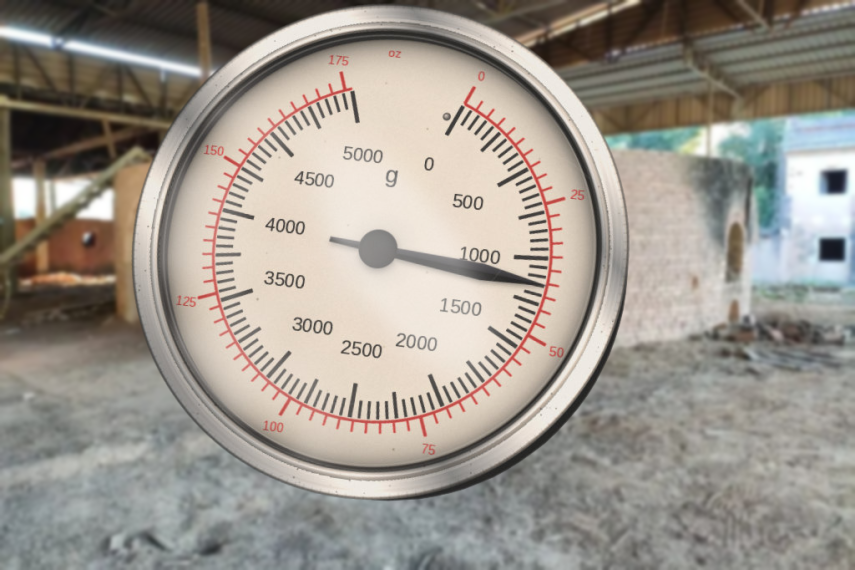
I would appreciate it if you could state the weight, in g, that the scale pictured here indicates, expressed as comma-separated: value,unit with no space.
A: 1150,g
